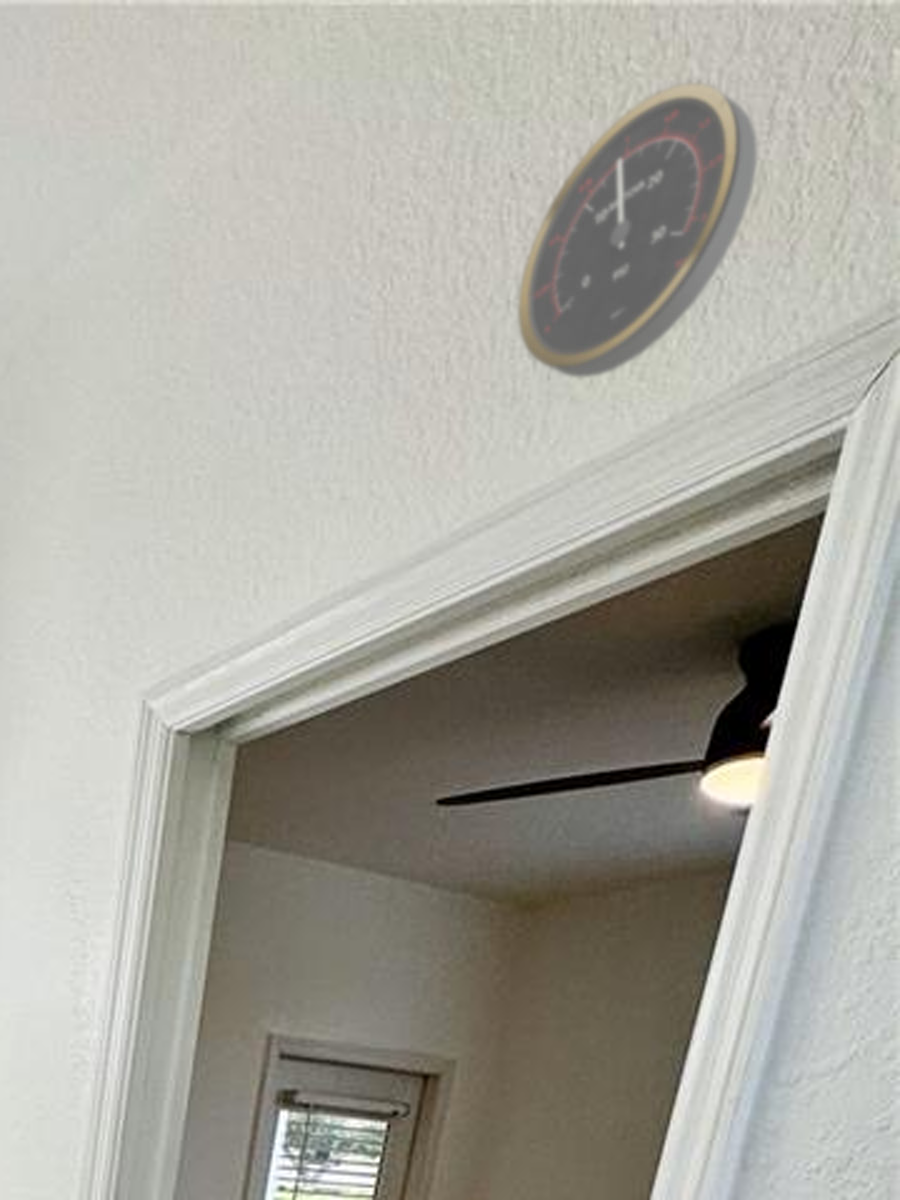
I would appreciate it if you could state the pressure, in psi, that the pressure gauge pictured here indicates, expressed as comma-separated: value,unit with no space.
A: 14,psi
